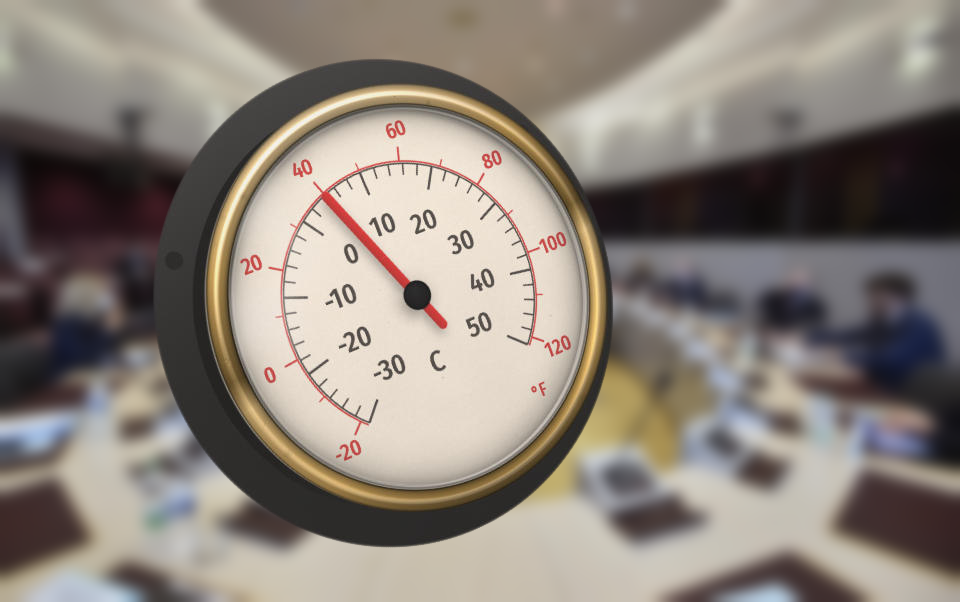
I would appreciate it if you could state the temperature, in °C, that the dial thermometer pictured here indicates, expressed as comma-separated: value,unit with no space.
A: 4,°C
